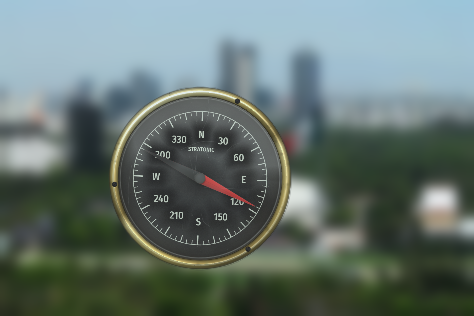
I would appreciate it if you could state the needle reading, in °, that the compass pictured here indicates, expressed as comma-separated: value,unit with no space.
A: 115,°
